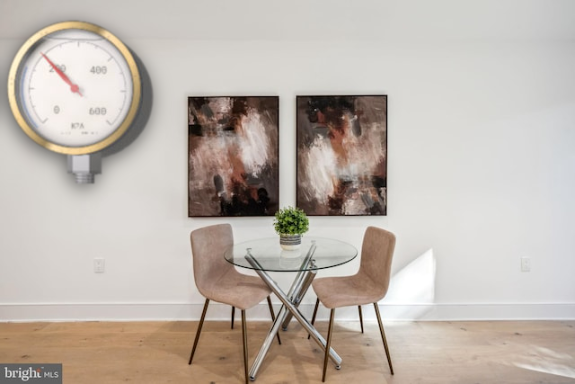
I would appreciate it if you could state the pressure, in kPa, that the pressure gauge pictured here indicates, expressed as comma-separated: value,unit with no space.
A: 200,kPa
